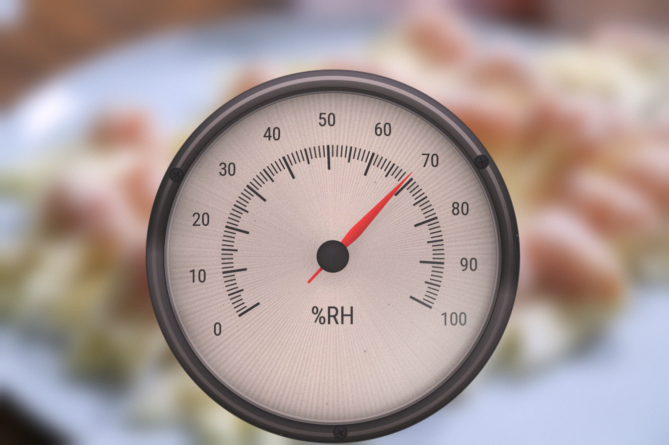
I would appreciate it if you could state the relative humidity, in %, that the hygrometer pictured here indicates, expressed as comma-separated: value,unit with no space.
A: 69,%
